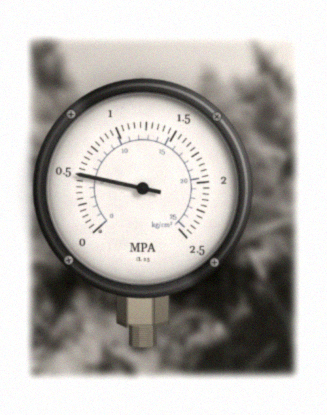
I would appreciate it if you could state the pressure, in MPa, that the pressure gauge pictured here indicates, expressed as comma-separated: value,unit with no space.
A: 0.5,MPa
